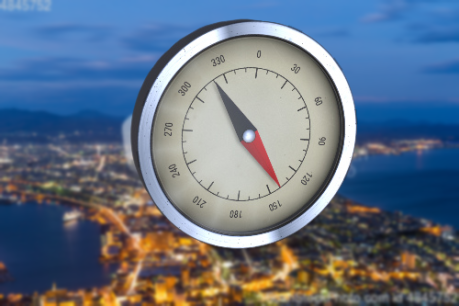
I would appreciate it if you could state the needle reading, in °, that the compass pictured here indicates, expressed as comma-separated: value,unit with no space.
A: 140,°
